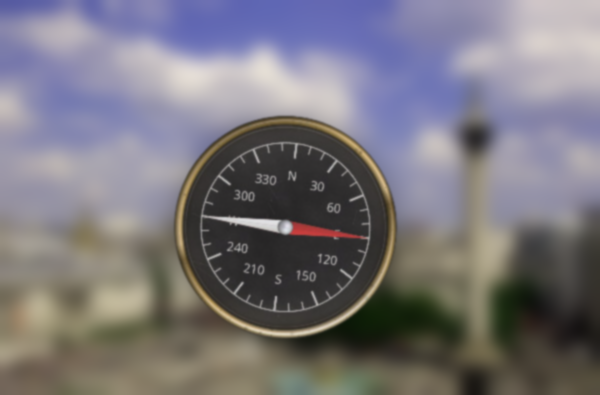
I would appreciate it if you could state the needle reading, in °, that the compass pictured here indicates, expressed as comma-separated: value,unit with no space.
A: 90,°
